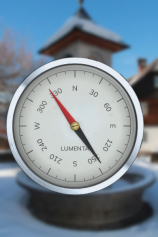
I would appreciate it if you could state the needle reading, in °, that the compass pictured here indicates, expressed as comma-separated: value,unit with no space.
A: 325,°
